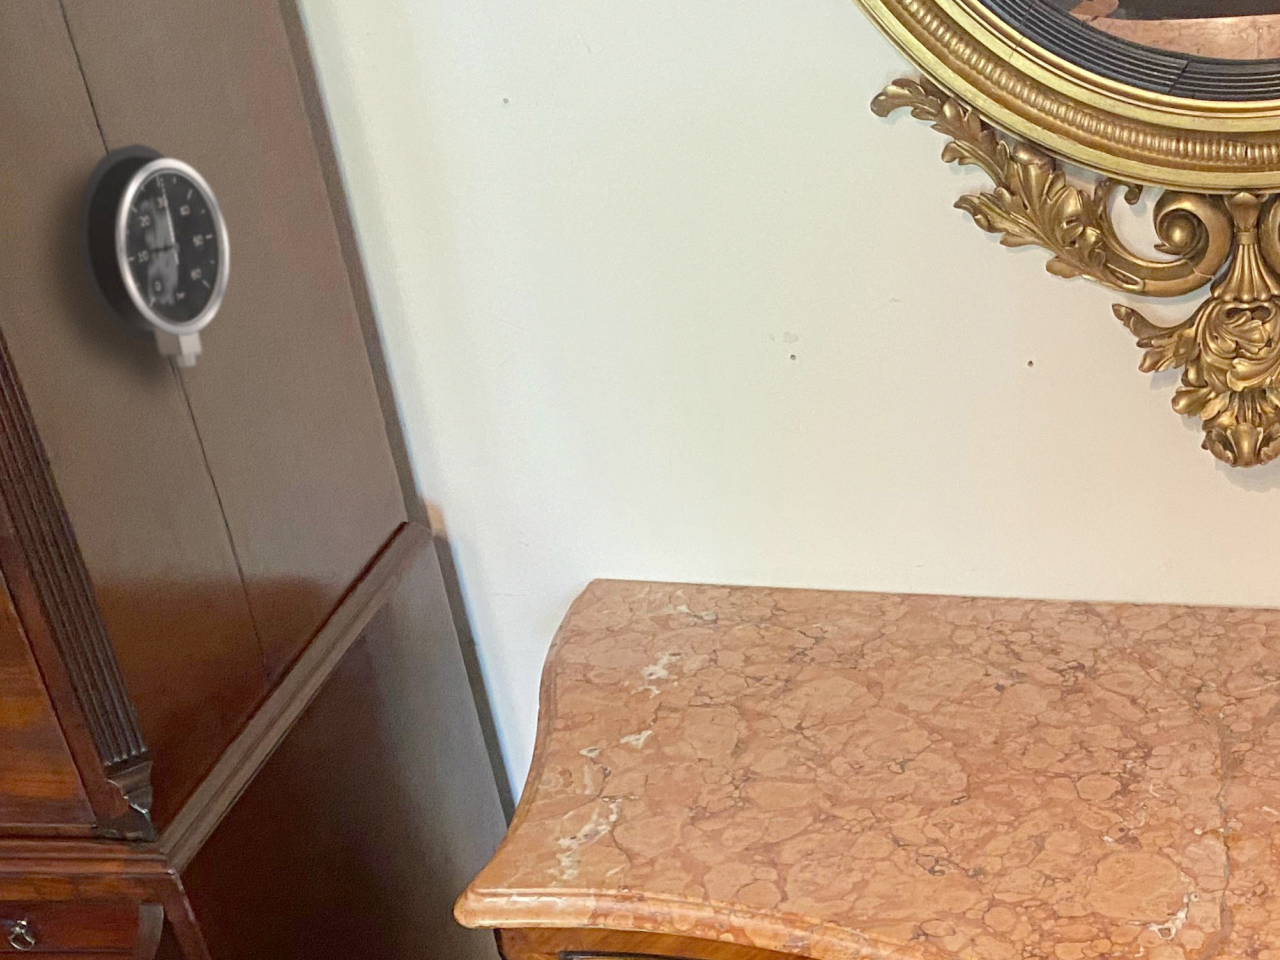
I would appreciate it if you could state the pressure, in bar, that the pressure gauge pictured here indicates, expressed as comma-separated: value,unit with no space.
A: 30,bar
